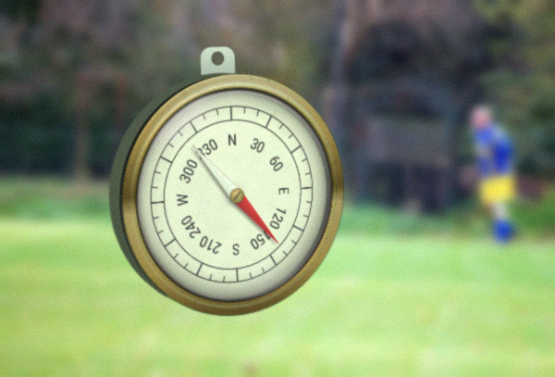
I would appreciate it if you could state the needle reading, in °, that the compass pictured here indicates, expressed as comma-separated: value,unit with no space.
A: 140,°
